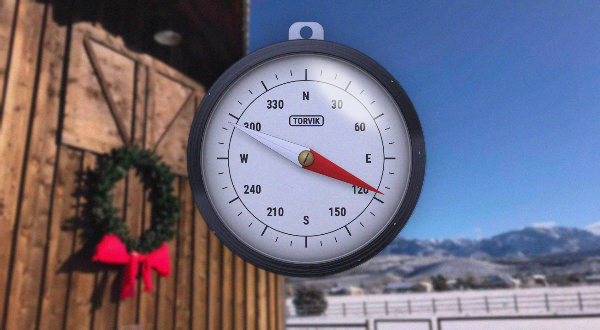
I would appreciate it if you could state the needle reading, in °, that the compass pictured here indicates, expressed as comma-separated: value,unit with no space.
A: 115,°
